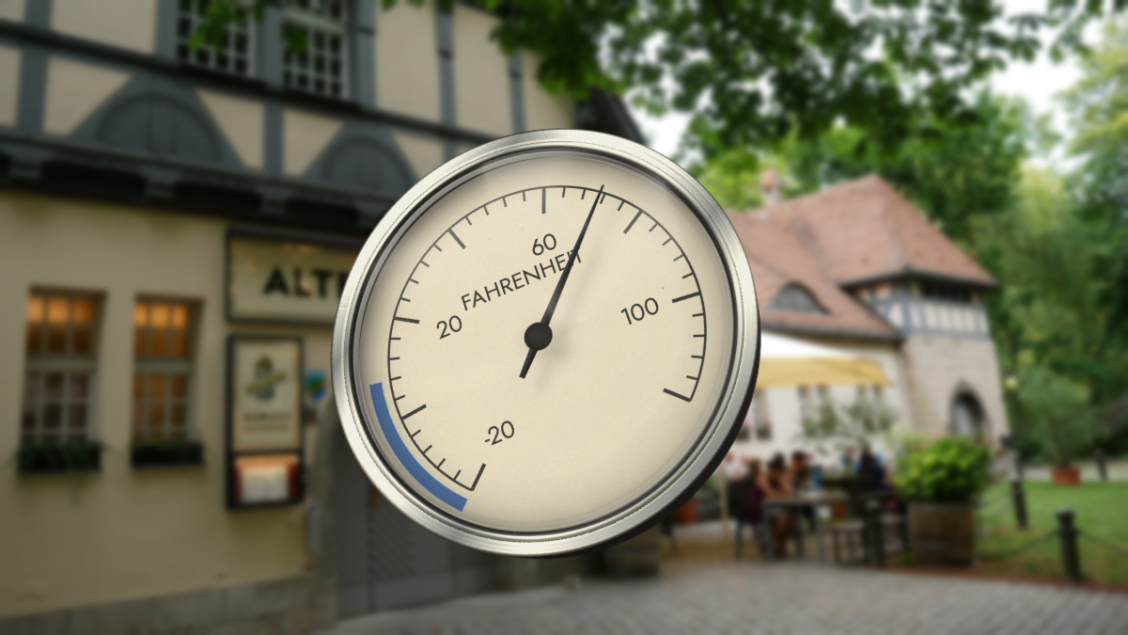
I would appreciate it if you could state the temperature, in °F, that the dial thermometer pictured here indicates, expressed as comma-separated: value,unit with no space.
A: 72,°F
